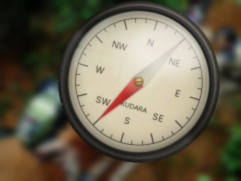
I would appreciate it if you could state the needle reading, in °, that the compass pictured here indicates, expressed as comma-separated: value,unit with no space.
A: 210,°
